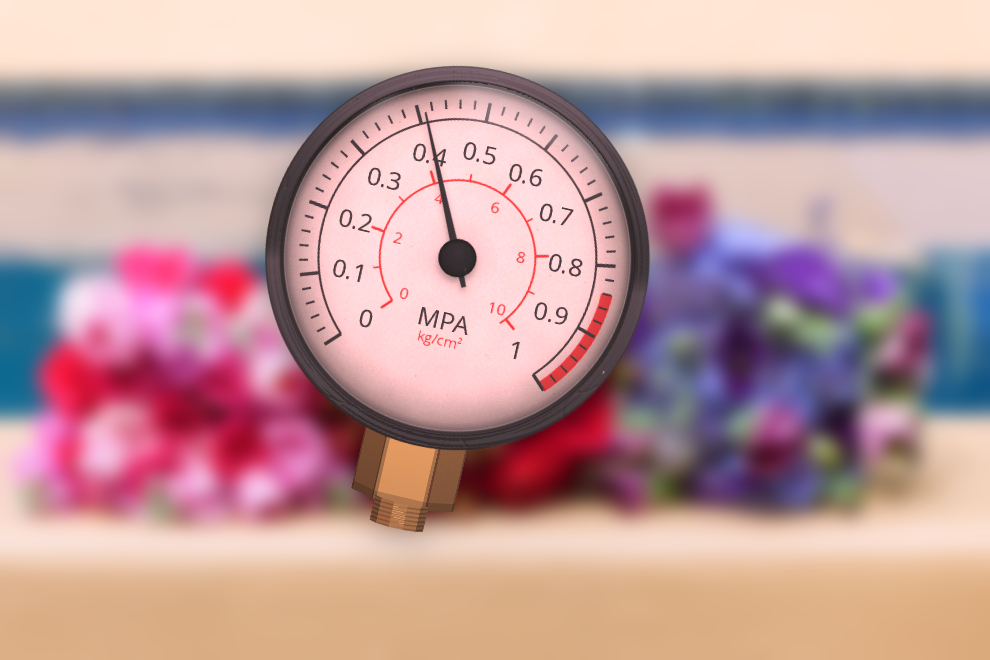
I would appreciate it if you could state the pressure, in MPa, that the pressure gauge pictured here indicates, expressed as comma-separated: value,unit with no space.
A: 0.41,MPa
